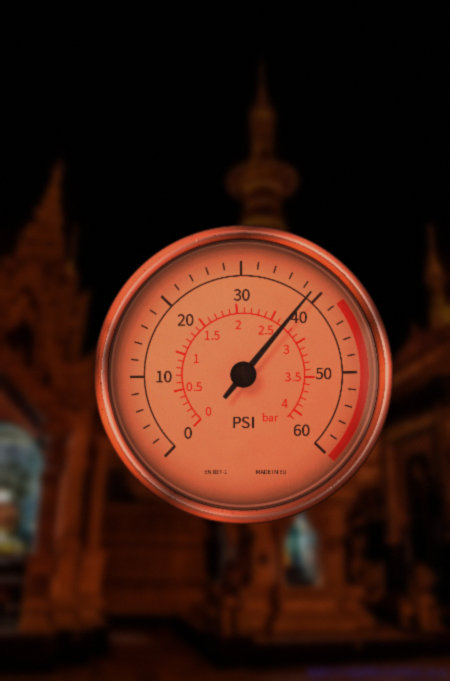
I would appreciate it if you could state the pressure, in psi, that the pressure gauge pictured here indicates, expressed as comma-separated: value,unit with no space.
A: 39,psi
